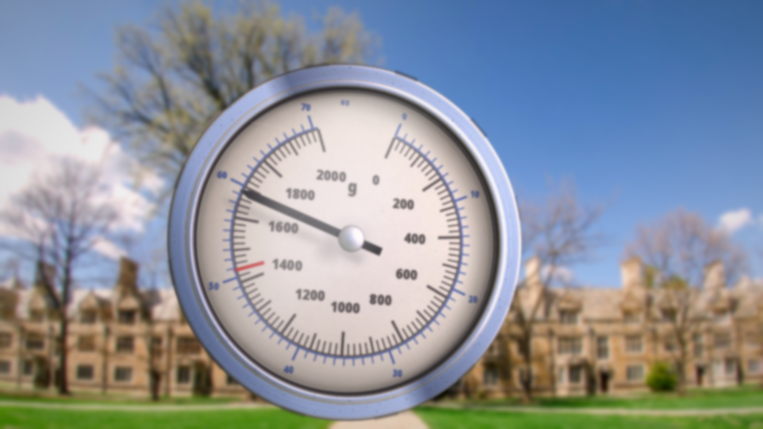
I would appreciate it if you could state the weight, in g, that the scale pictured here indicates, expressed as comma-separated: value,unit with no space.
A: 1680,g
